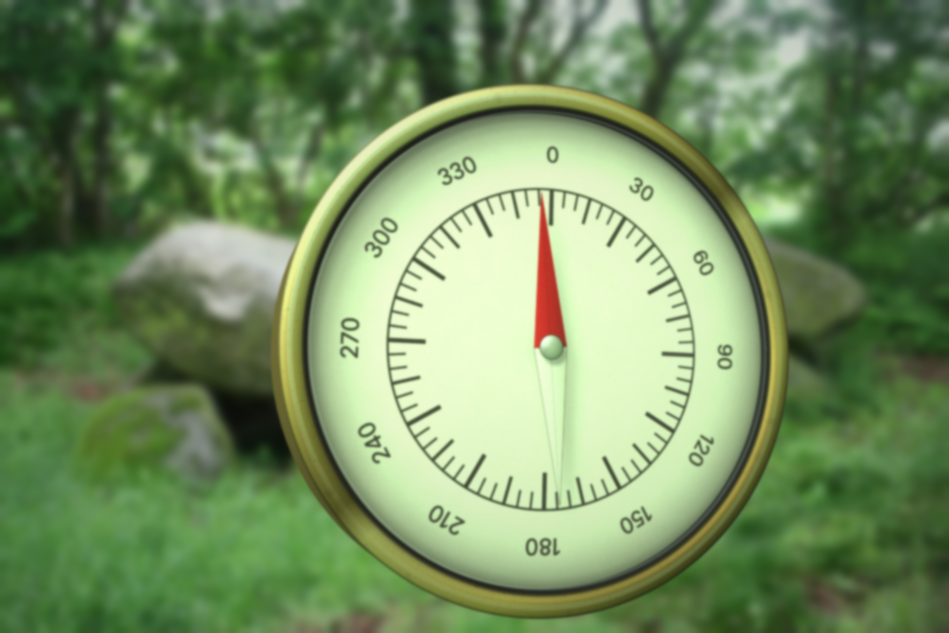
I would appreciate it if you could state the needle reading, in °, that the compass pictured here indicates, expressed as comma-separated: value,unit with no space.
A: 355,°
